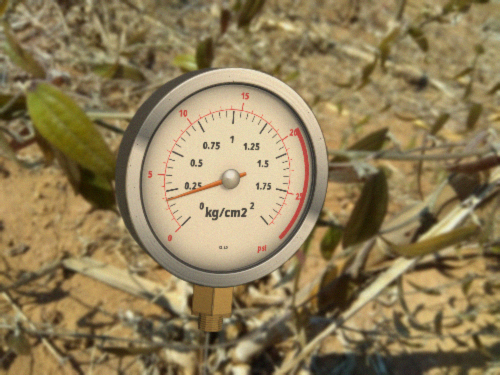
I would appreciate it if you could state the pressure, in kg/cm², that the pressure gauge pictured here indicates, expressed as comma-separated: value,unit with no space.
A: 0.2,kg/cm²
